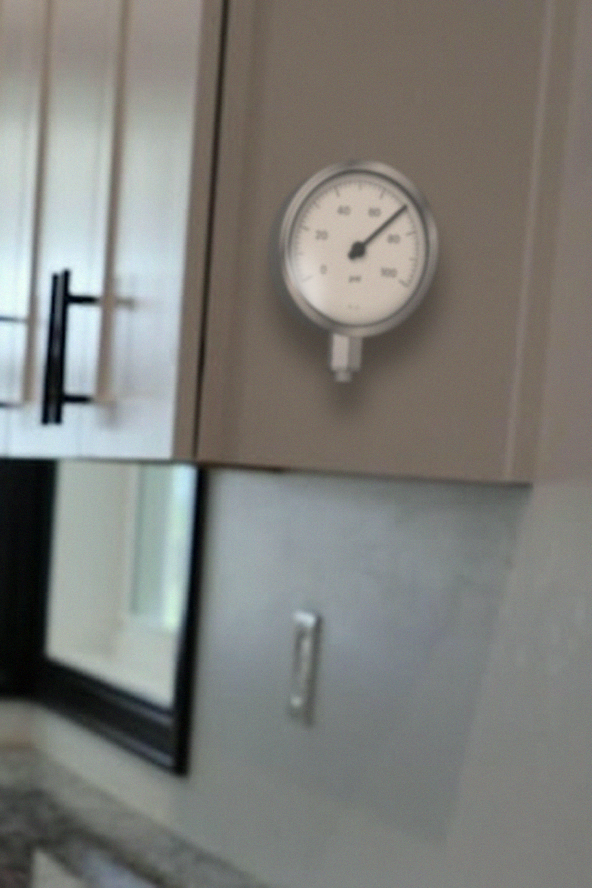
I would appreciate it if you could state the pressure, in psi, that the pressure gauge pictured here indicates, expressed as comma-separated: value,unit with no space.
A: 70,psi
